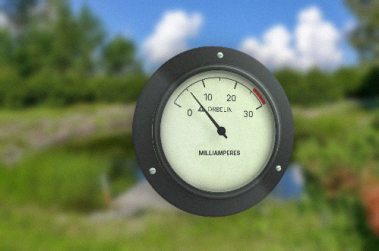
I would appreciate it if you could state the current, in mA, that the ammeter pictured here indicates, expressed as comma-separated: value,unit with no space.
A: 5,mA
